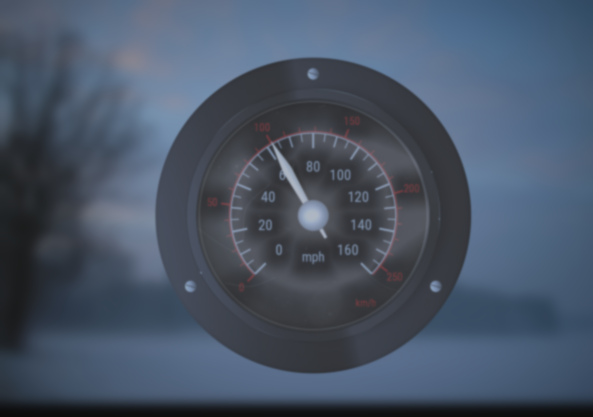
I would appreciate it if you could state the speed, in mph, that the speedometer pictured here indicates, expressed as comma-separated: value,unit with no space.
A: 62.5,mph
